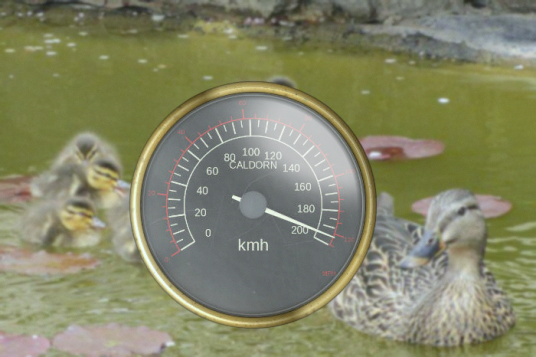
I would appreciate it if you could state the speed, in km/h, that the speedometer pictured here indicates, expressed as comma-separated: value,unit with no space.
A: 195,km/h
